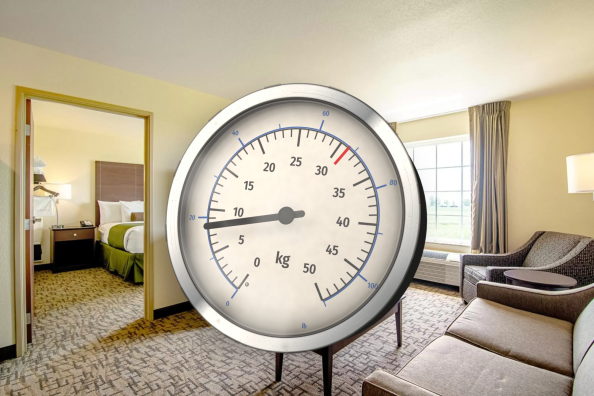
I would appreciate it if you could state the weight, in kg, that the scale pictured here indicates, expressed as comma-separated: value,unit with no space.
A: 8,kg
